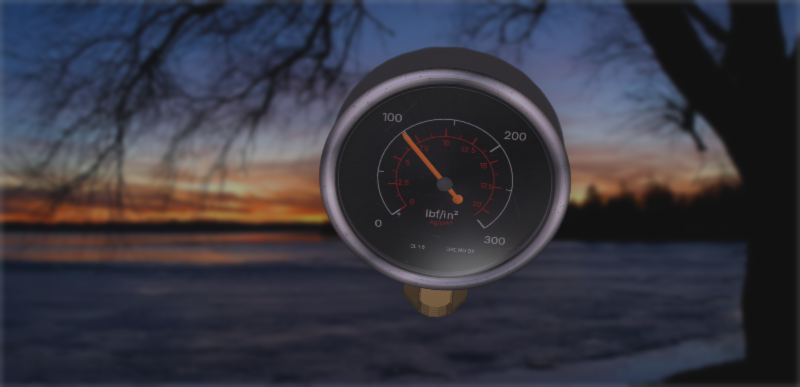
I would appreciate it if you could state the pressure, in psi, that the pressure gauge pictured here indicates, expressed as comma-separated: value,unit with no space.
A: 100,psi
